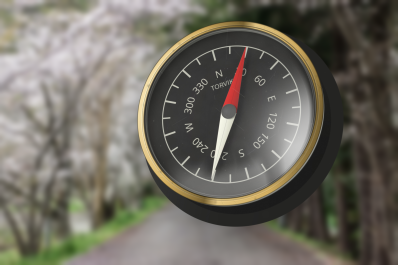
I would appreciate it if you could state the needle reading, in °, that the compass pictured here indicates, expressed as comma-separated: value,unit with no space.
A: 30,°
